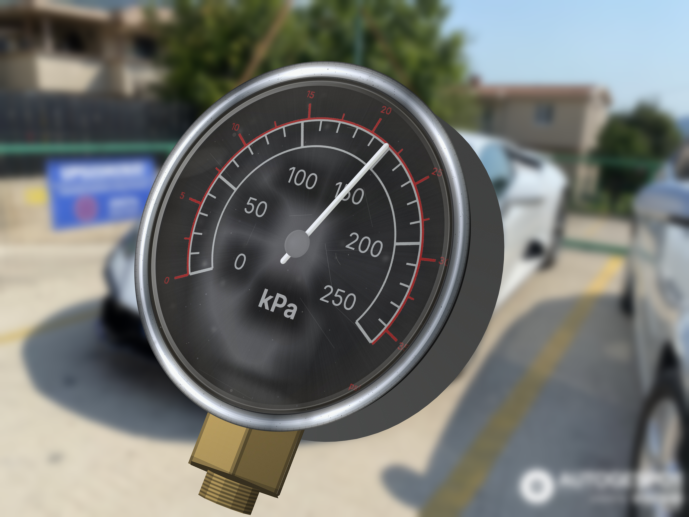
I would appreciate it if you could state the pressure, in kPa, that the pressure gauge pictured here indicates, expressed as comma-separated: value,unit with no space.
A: 150,kPa
